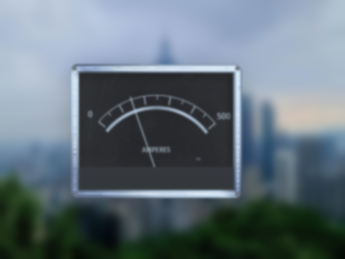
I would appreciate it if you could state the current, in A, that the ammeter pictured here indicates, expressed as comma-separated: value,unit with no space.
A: 150,A
